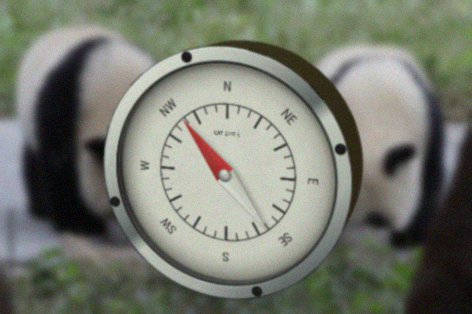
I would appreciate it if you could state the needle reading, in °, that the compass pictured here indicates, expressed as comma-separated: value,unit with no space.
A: 320,°
